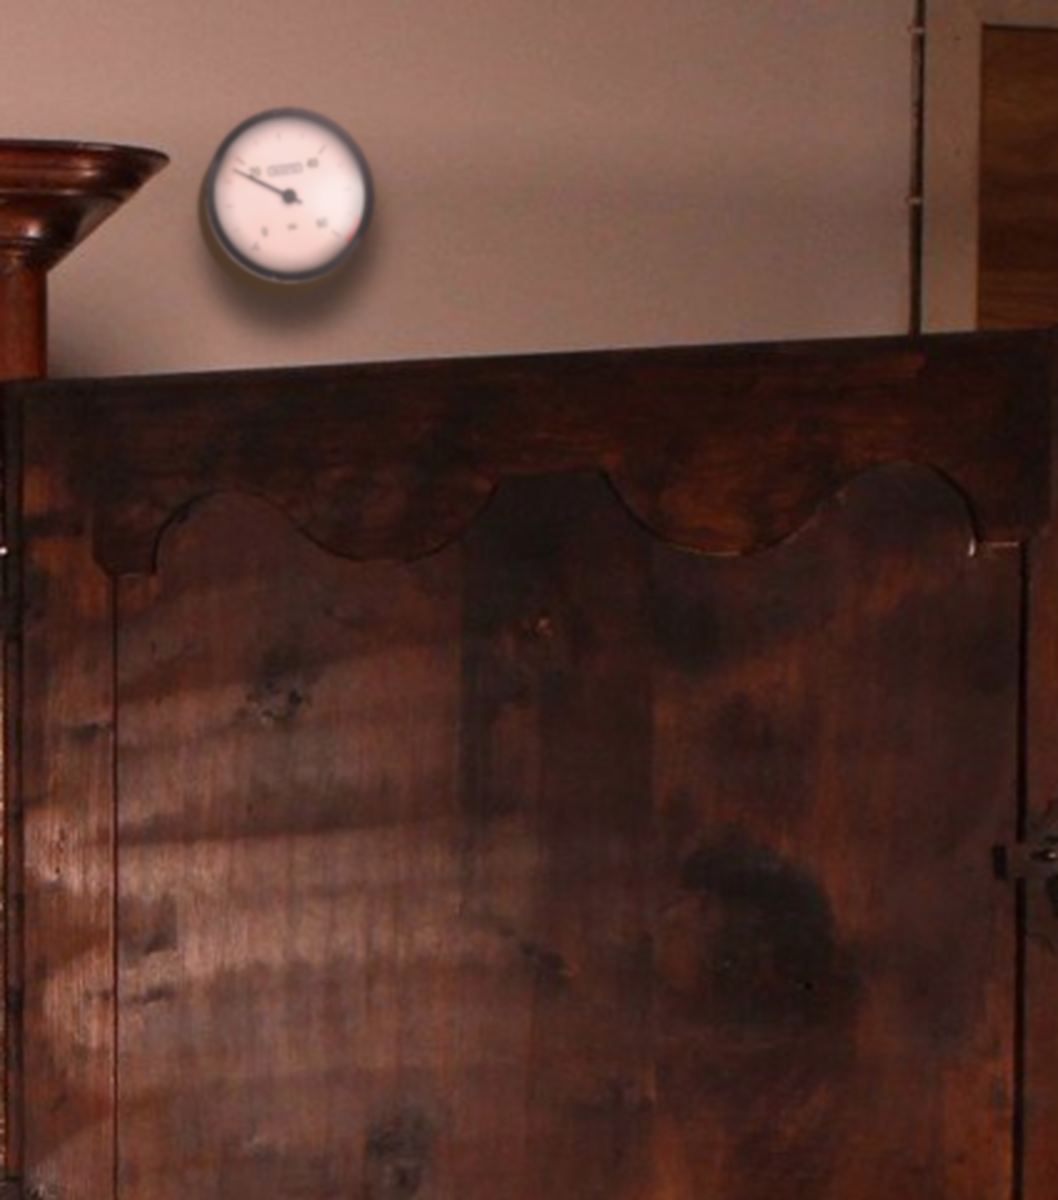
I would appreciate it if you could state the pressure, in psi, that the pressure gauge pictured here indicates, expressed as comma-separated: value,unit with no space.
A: 17.5,psi
